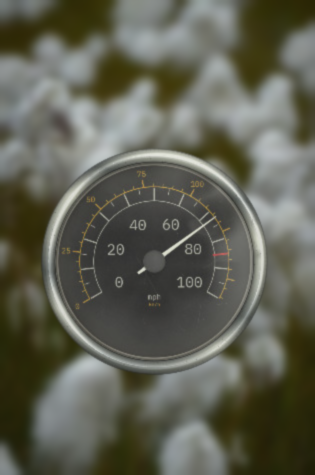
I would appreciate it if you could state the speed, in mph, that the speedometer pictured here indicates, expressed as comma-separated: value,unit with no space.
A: 72.5,mph
